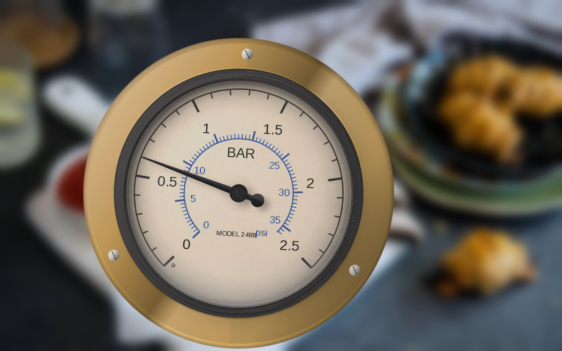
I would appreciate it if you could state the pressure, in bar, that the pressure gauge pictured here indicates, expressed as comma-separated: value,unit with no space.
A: 0.6,bar
